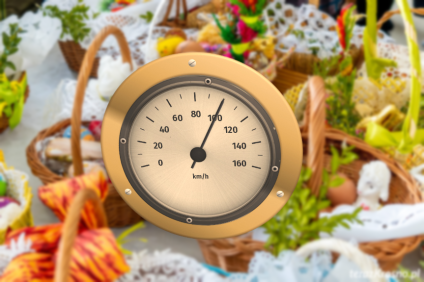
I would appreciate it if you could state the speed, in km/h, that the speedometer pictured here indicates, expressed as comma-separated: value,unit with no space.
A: 100,km/h
